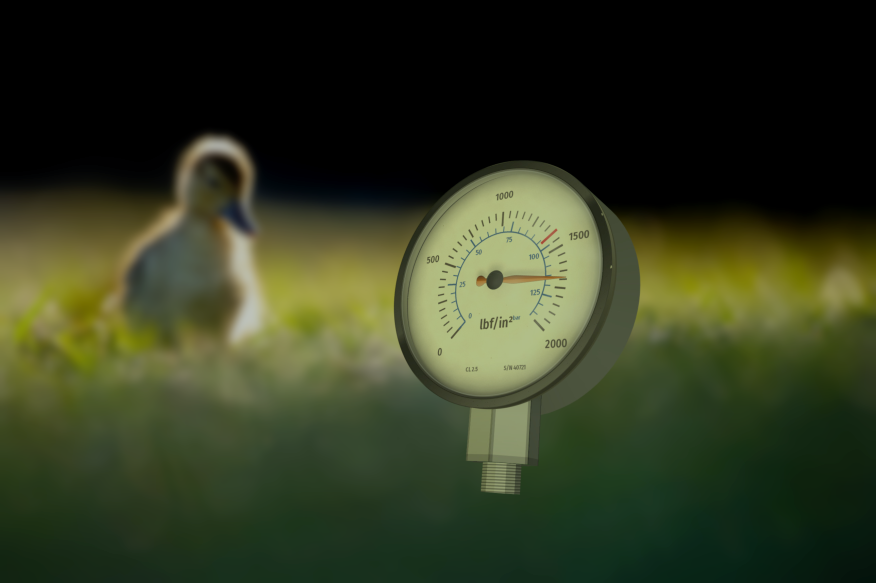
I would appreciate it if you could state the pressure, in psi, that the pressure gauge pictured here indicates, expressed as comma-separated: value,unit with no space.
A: 1700,psi
